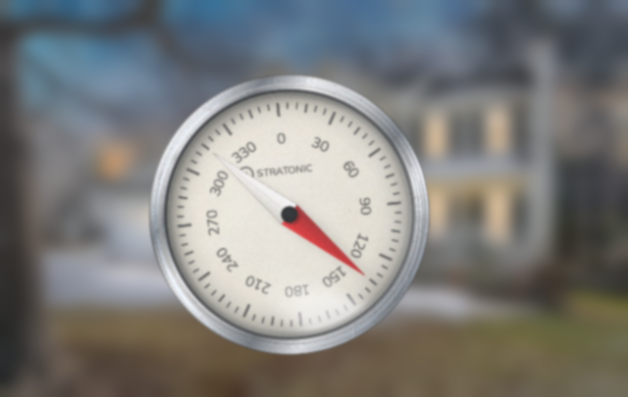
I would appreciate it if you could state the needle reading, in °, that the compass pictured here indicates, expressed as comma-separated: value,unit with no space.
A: 135,°
